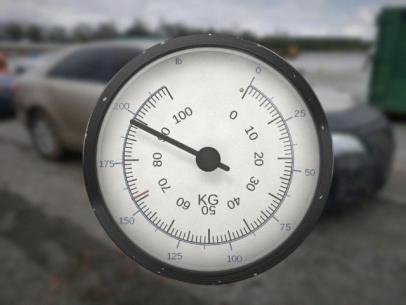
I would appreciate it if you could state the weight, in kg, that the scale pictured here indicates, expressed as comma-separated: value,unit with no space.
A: 89,kg
